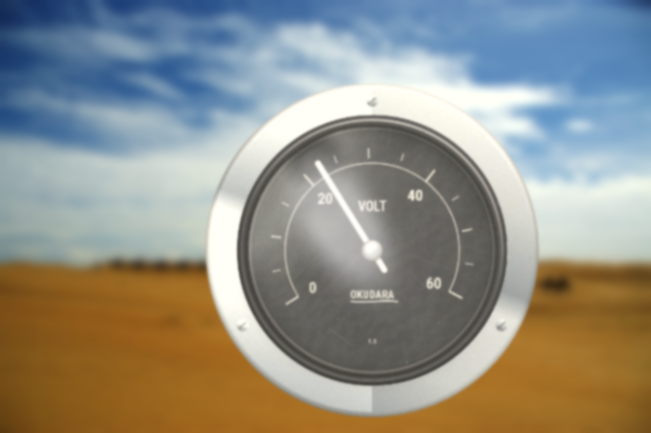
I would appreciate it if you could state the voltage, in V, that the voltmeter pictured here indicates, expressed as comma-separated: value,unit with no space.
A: 22.5,V
